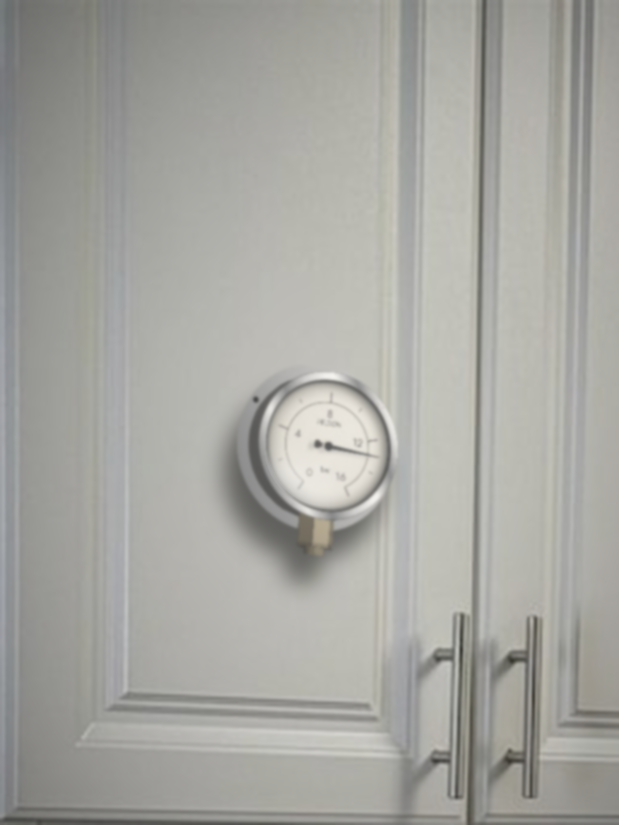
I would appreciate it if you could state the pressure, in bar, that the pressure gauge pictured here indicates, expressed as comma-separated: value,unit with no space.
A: 13,bar
